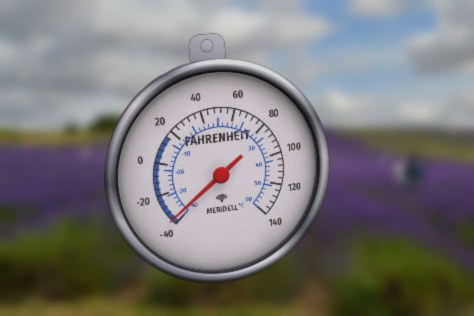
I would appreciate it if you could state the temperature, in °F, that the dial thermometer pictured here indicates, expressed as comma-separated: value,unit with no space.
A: -36,°F
